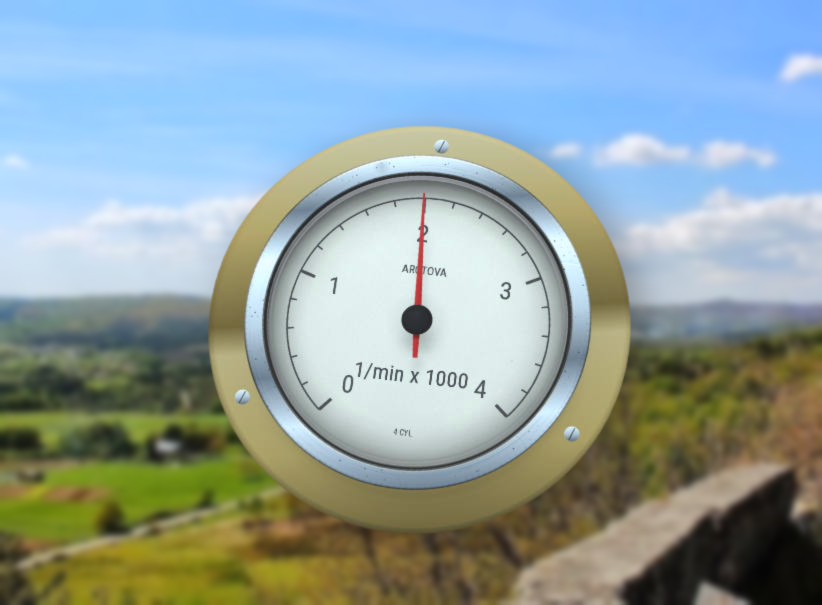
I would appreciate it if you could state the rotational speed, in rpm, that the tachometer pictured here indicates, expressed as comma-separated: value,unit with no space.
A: 2000,rpm
